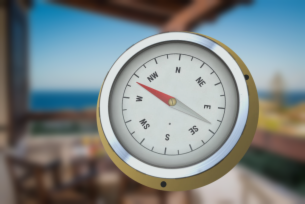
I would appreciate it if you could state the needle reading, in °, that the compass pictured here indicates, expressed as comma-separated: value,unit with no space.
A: 292.5,°
